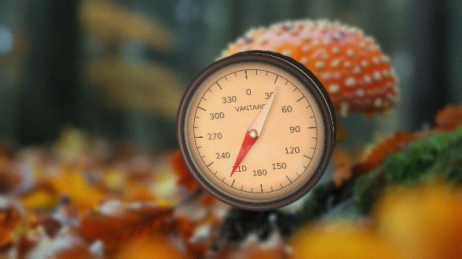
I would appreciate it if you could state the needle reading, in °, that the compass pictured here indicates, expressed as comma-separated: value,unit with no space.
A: 215,°
